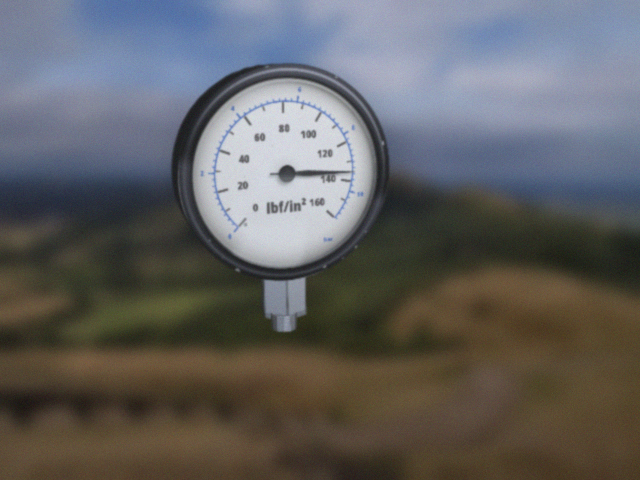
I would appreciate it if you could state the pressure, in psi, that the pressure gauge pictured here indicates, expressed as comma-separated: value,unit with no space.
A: 135,psi
